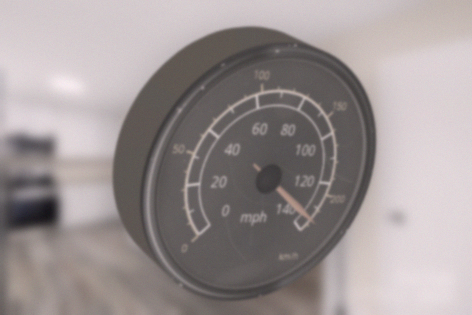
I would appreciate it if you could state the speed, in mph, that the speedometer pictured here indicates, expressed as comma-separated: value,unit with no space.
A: 135,mph
